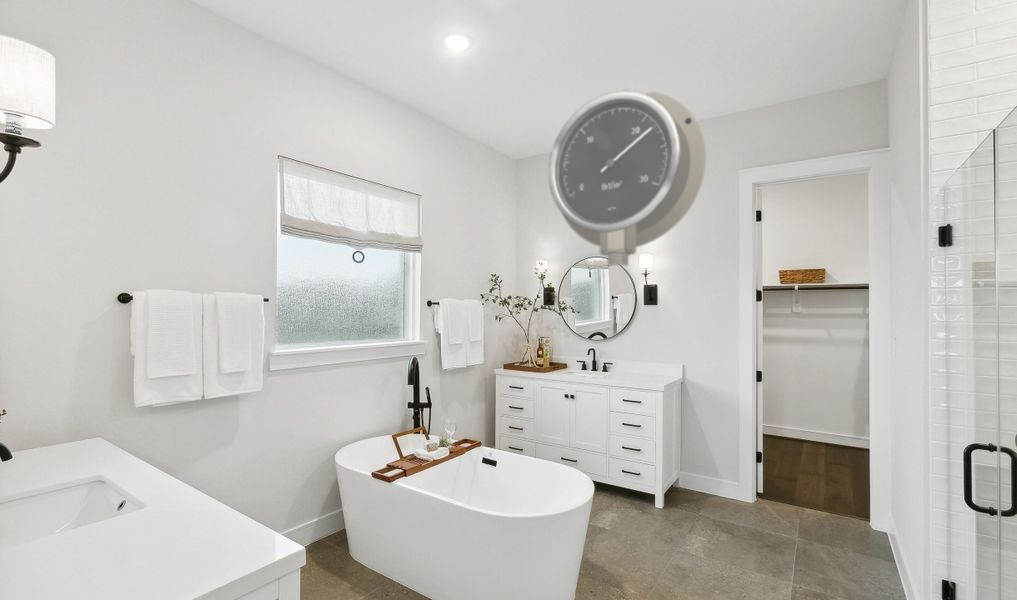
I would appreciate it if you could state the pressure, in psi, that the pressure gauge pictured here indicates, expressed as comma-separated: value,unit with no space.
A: 22,psi
